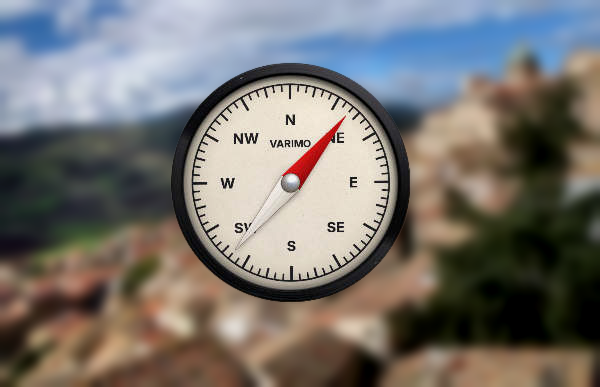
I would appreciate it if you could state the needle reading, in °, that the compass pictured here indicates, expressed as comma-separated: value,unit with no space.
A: 40,°
